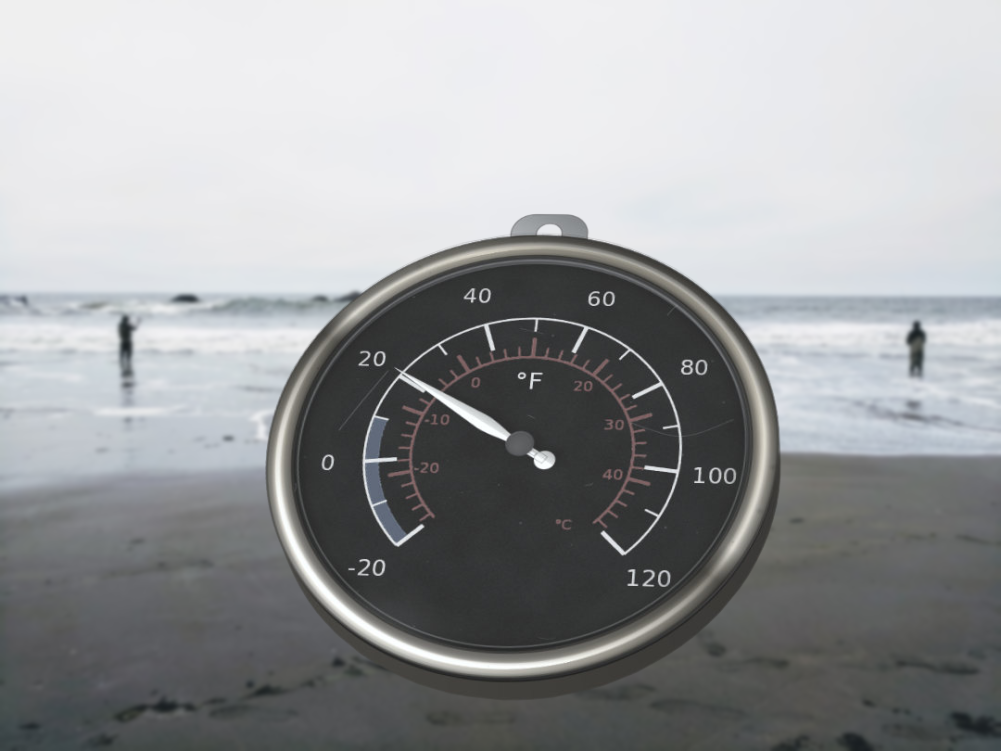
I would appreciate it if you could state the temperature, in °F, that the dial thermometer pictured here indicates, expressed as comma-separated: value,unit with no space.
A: 20,°F
